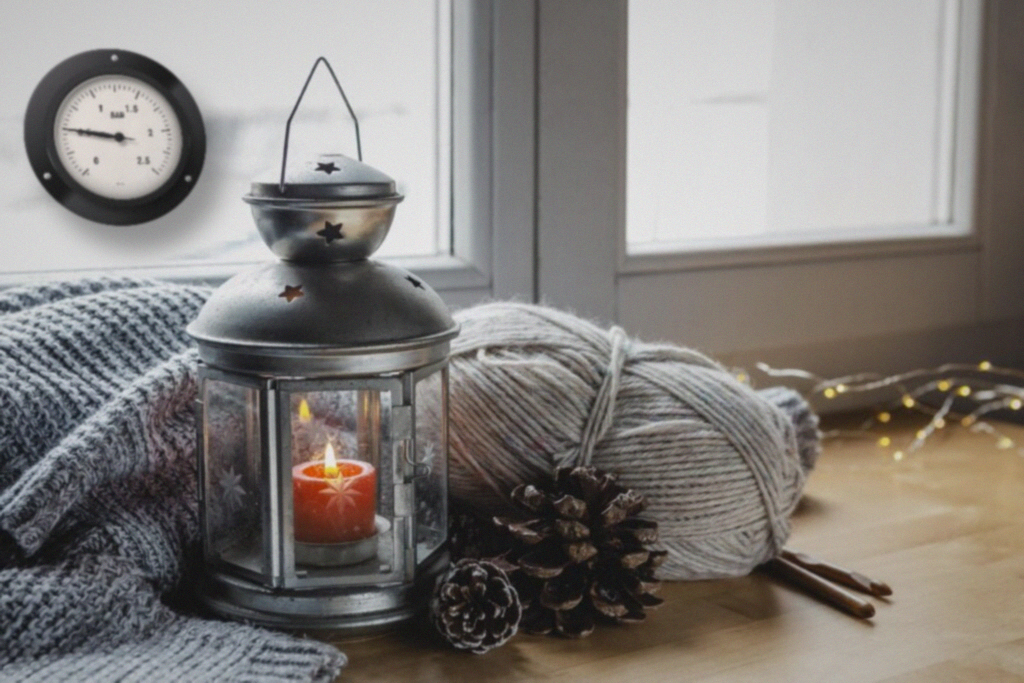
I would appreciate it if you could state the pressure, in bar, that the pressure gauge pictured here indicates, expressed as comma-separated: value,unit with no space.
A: 0.5,bar
